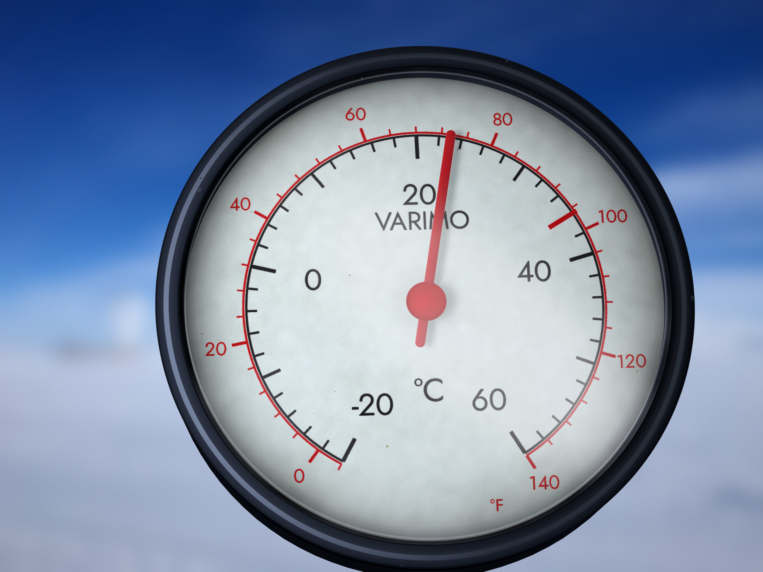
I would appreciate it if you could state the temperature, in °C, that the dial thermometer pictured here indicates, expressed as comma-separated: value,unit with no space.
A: 23,°C
